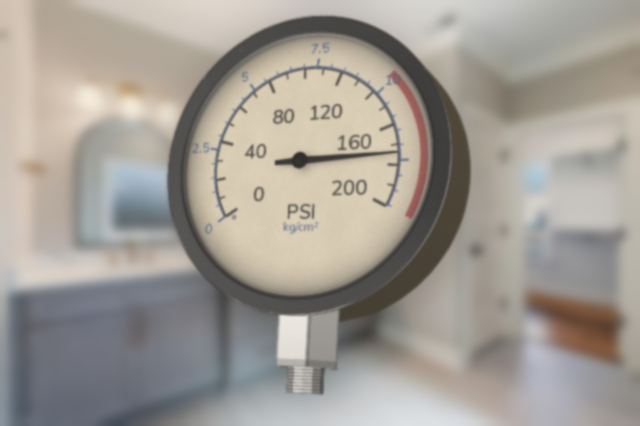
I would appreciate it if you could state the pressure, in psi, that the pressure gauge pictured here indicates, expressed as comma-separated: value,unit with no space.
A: 175,psi
